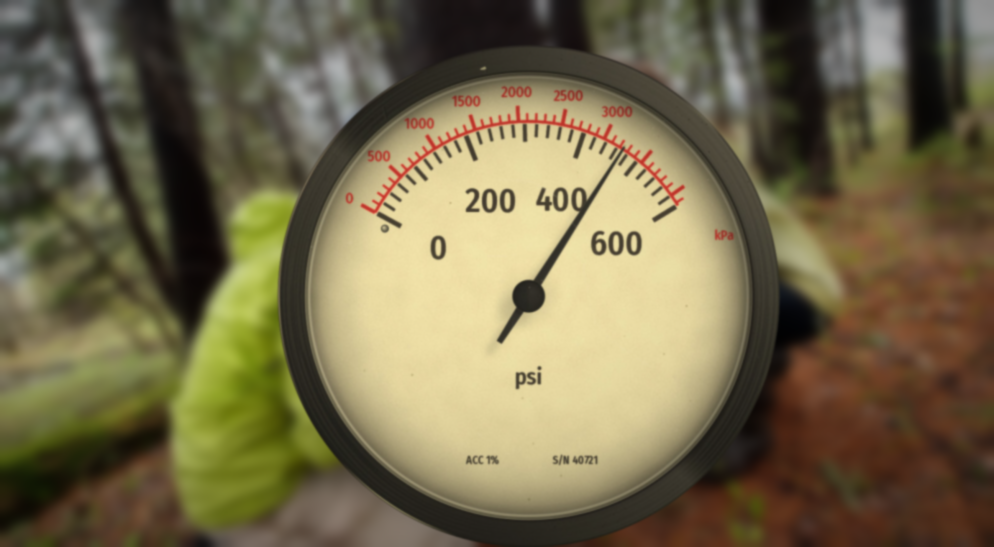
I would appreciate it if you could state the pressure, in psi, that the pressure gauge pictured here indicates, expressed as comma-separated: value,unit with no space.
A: 470,psi
